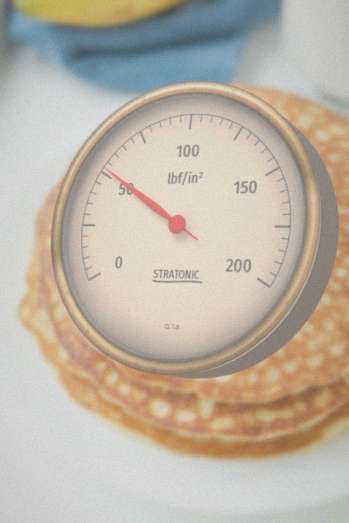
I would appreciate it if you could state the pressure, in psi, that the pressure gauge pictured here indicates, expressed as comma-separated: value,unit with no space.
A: 52.5,psi
